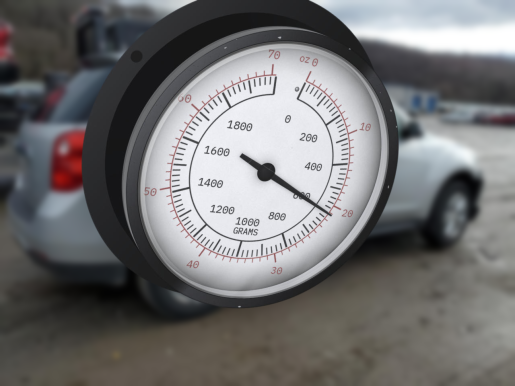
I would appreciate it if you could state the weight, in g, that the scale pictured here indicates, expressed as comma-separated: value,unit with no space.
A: 600,g
